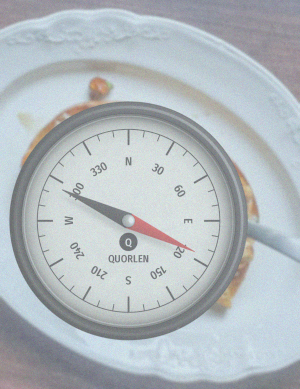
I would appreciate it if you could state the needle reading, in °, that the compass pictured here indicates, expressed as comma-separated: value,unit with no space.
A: 115,°
